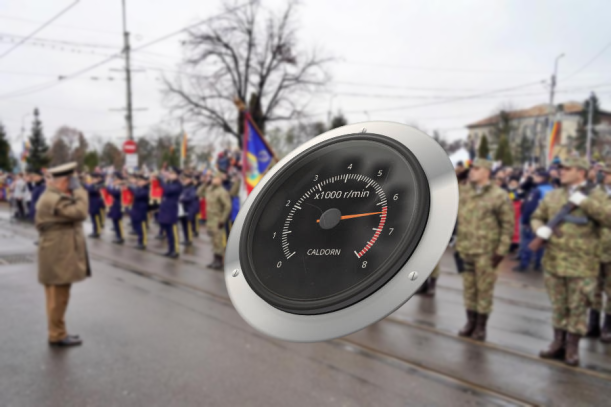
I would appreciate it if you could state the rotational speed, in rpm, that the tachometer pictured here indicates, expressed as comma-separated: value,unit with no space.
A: 6500,rpm
